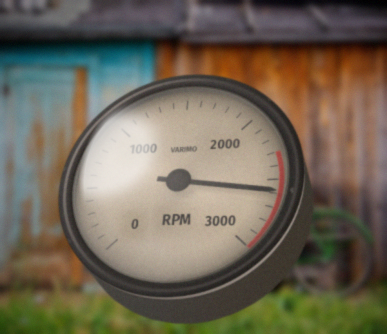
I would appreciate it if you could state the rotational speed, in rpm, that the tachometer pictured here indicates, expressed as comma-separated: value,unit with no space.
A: 2600,rpm
